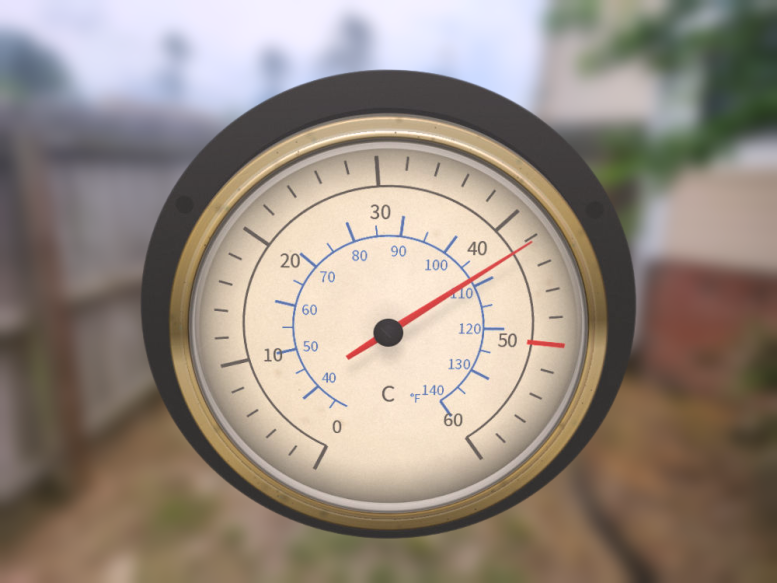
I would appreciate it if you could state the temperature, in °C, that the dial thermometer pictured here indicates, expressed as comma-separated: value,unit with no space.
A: 42,°C
